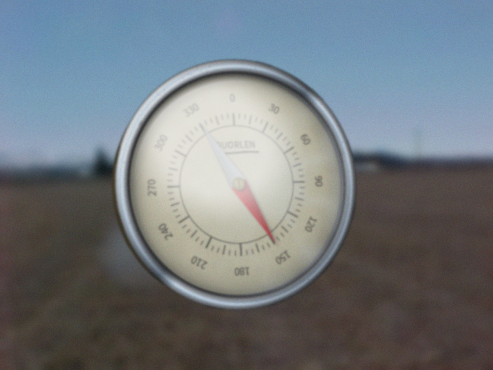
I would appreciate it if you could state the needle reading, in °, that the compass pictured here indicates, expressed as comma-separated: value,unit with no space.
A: 150,°
